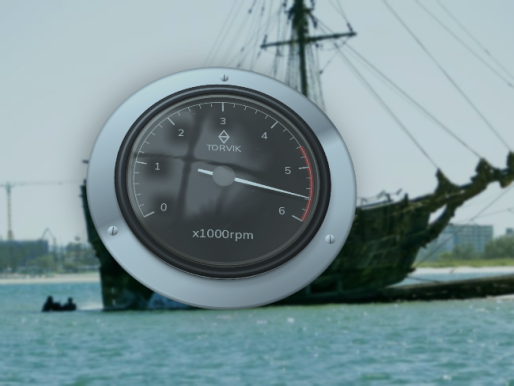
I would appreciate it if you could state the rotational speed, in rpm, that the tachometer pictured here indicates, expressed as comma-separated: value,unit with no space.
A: 5600,rpm
